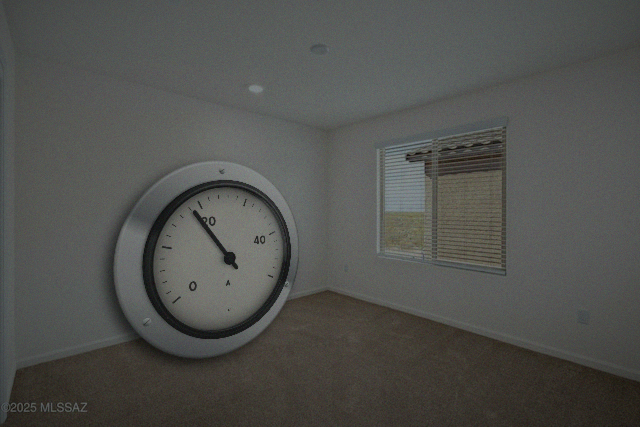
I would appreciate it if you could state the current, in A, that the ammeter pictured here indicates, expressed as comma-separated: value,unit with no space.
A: 18,A
